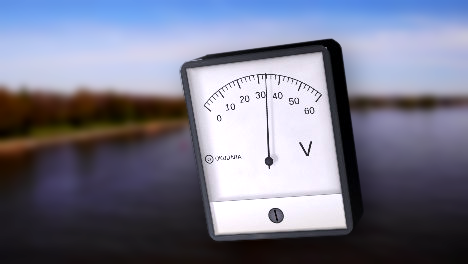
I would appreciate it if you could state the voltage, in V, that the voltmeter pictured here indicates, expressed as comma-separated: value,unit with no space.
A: 34,V
